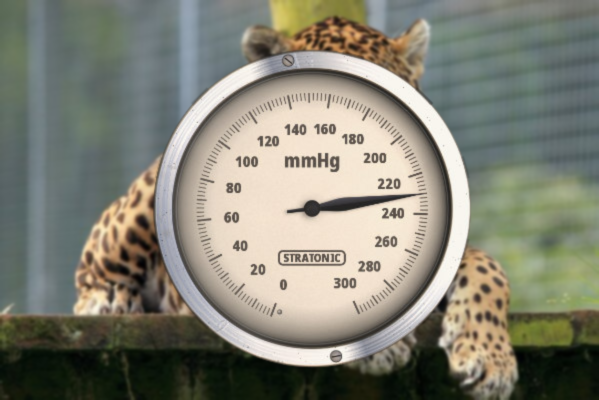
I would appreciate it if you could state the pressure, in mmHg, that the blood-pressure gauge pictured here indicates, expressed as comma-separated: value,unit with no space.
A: 230,mmHg
